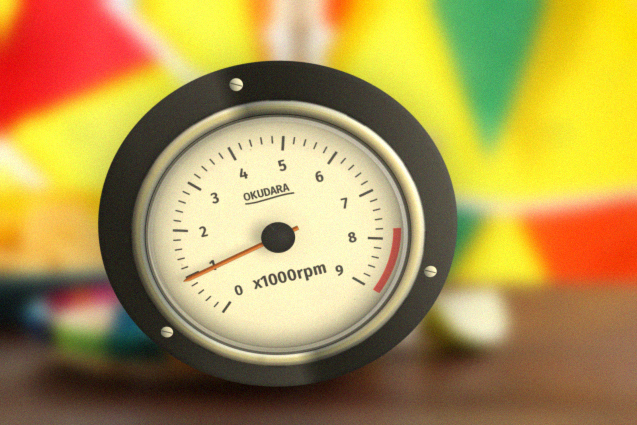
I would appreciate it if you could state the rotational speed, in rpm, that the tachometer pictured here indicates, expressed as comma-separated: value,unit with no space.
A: 1000,rpm
